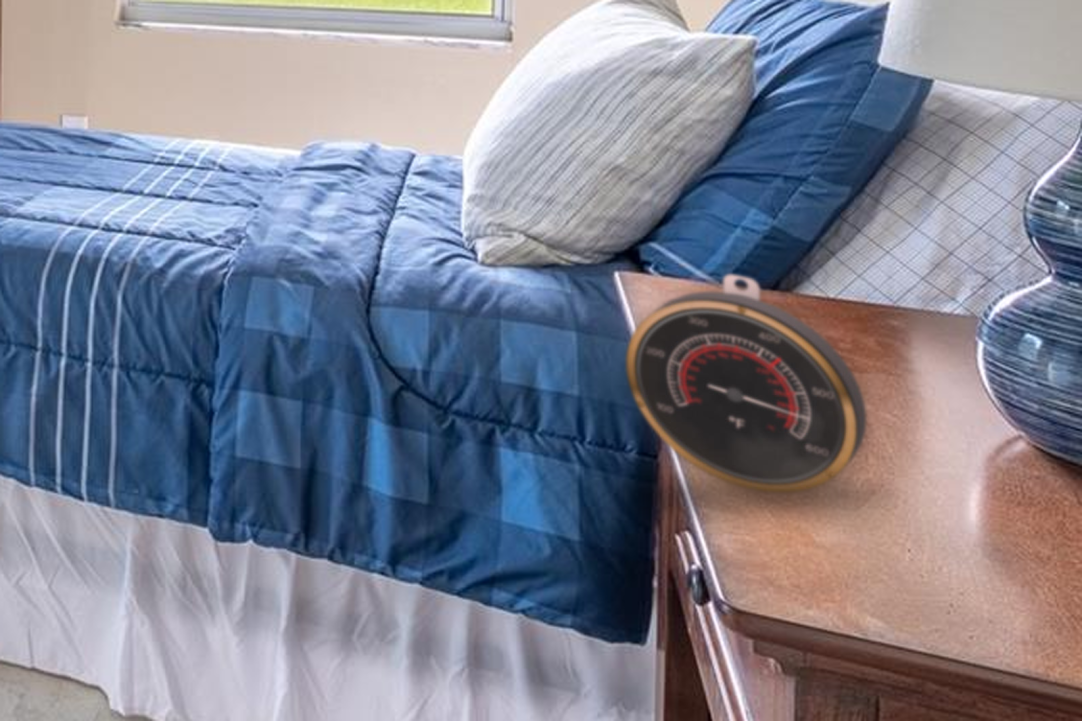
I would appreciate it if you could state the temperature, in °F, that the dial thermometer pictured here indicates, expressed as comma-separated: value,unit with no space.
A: 550,°F
